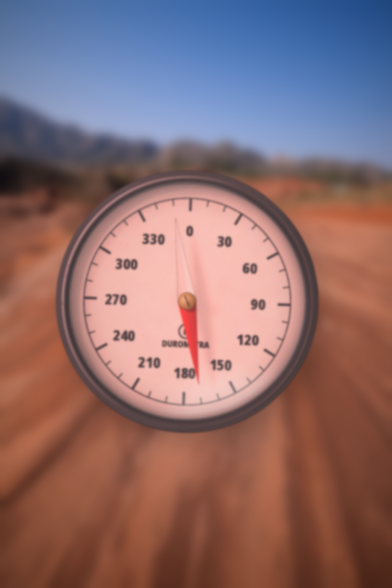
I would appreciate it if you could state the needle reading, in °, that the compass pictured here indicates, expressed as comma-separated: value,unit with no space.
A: 170,°
